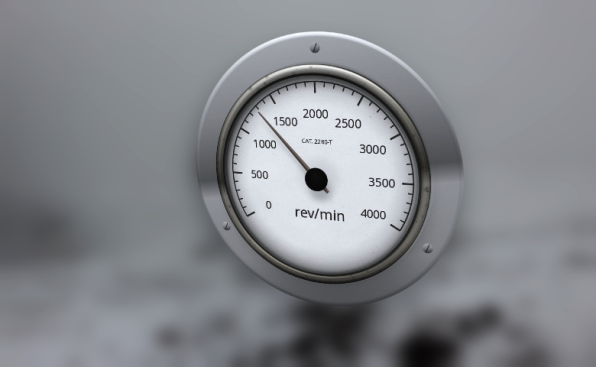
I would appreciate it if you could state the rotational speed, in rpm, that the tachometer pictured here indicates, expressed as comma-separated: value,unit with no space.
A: 1300,rpm
